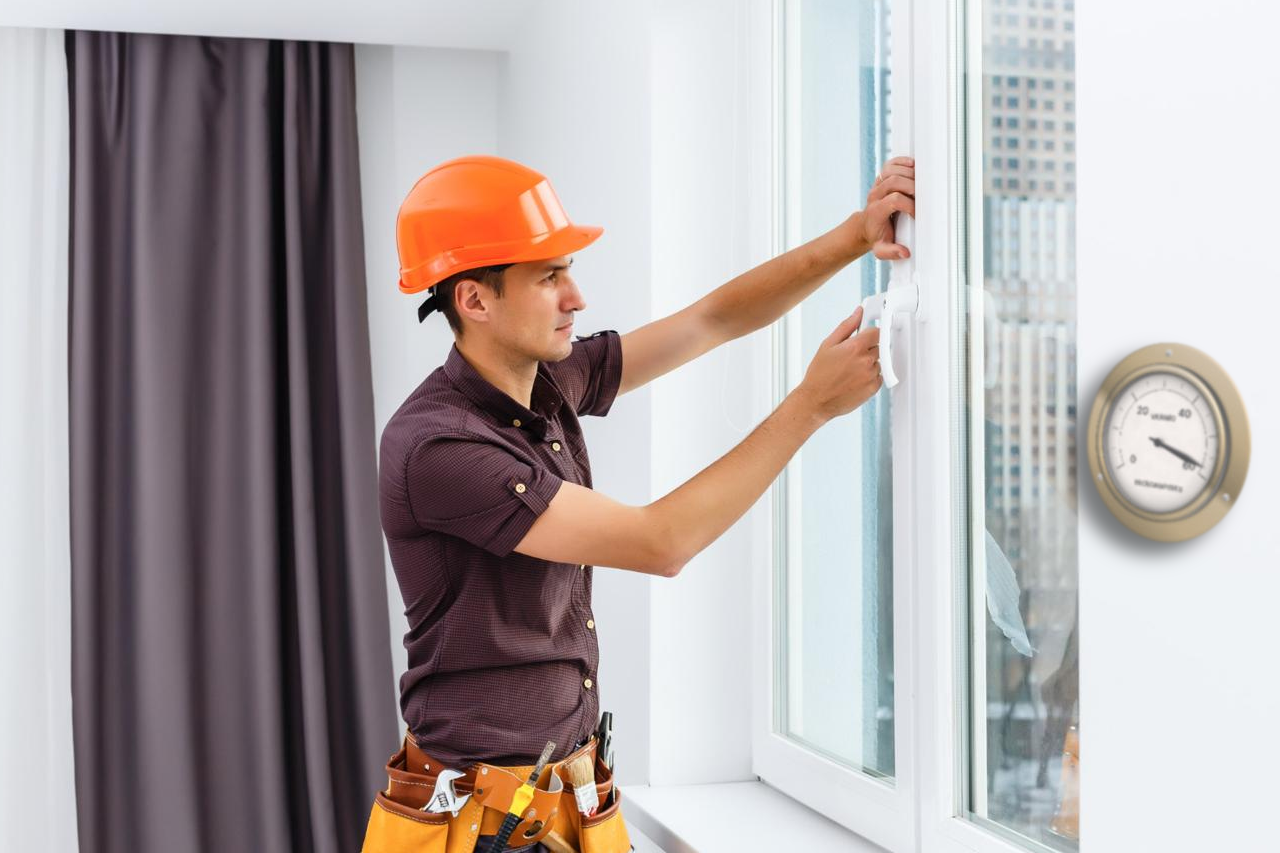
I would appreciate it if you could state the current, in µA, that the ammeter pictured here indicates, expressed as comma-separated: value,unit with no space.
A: 57.5,µA
